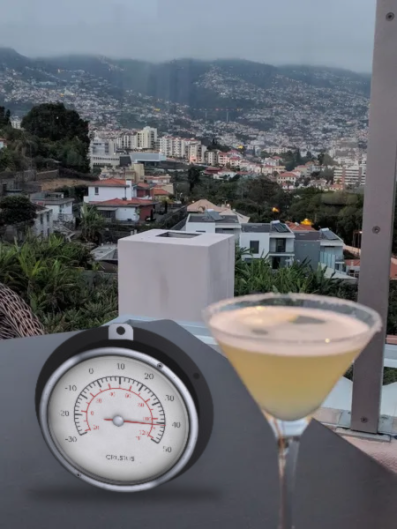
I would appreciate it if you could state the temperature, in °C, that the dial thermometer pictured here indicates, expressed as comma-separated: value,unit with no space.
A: 40,°C
